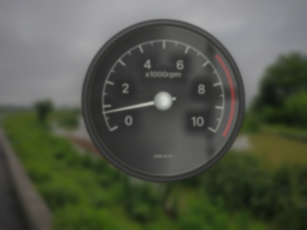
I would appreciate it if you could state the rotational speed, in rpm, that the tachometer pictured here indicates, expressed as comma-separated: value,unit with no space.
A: 750,rpm
